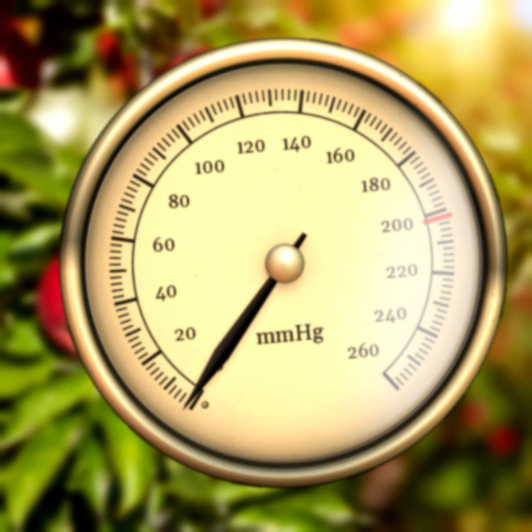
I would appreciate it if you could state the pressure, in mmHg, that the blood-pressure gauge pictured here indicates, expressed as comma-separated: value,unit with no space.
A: 2,mmHg
